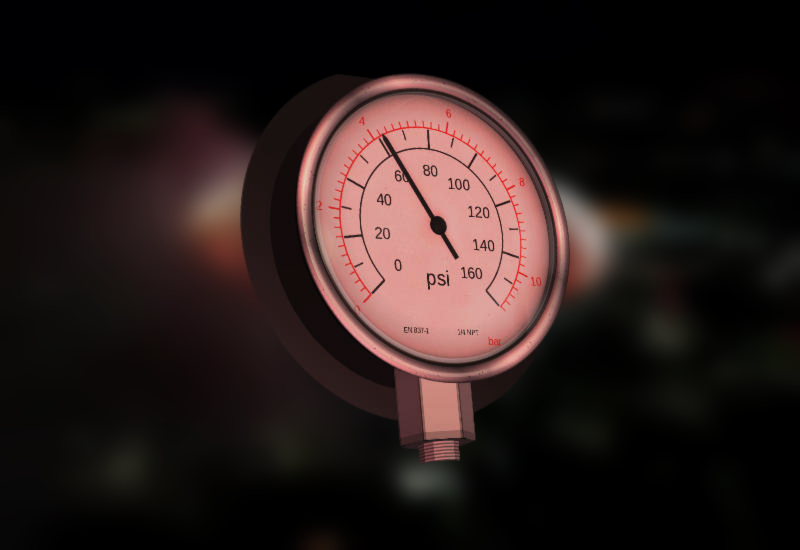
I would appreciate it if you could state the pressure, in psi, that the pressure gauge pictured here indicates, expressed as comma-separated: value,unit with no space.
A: 60,psi
